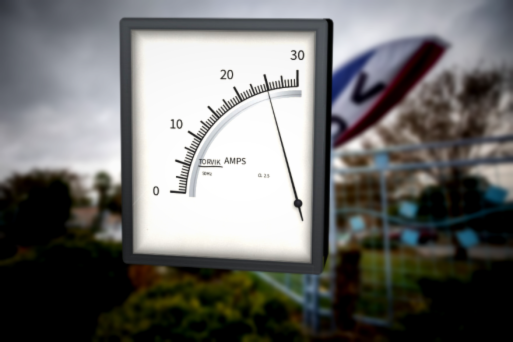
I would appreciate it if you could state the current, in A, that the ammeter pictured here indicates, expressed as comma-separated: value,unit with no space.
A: 25,A
